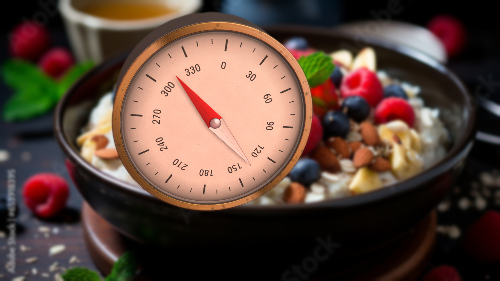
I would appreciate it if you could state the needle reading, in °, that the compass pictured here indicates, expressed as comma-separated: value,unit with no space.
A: 315,°
